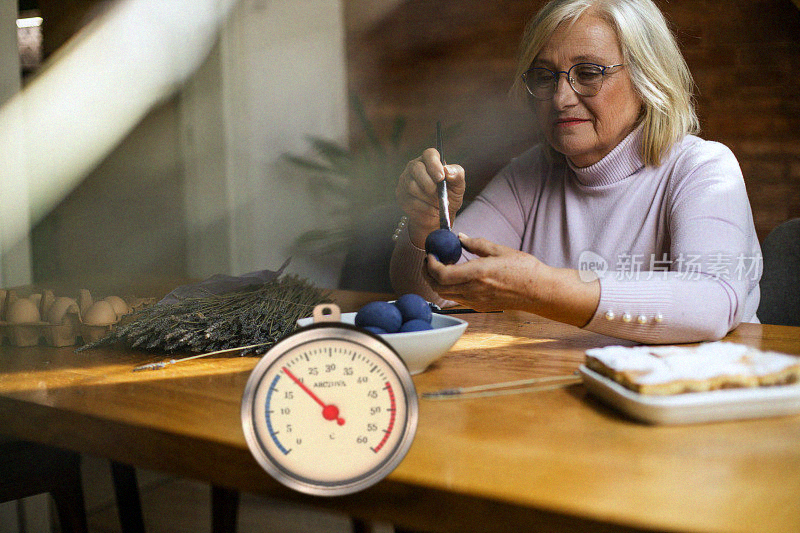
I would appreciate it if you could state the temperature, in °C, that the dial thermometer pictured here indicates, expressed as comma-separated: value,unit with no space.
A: 20,°C
